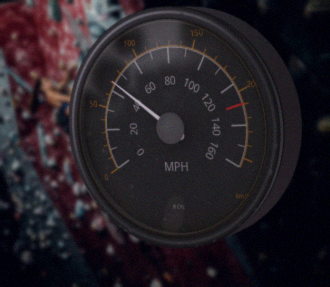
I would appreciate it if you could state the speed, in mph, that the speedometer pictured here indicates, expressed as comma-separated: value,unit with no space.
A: 45,mph
